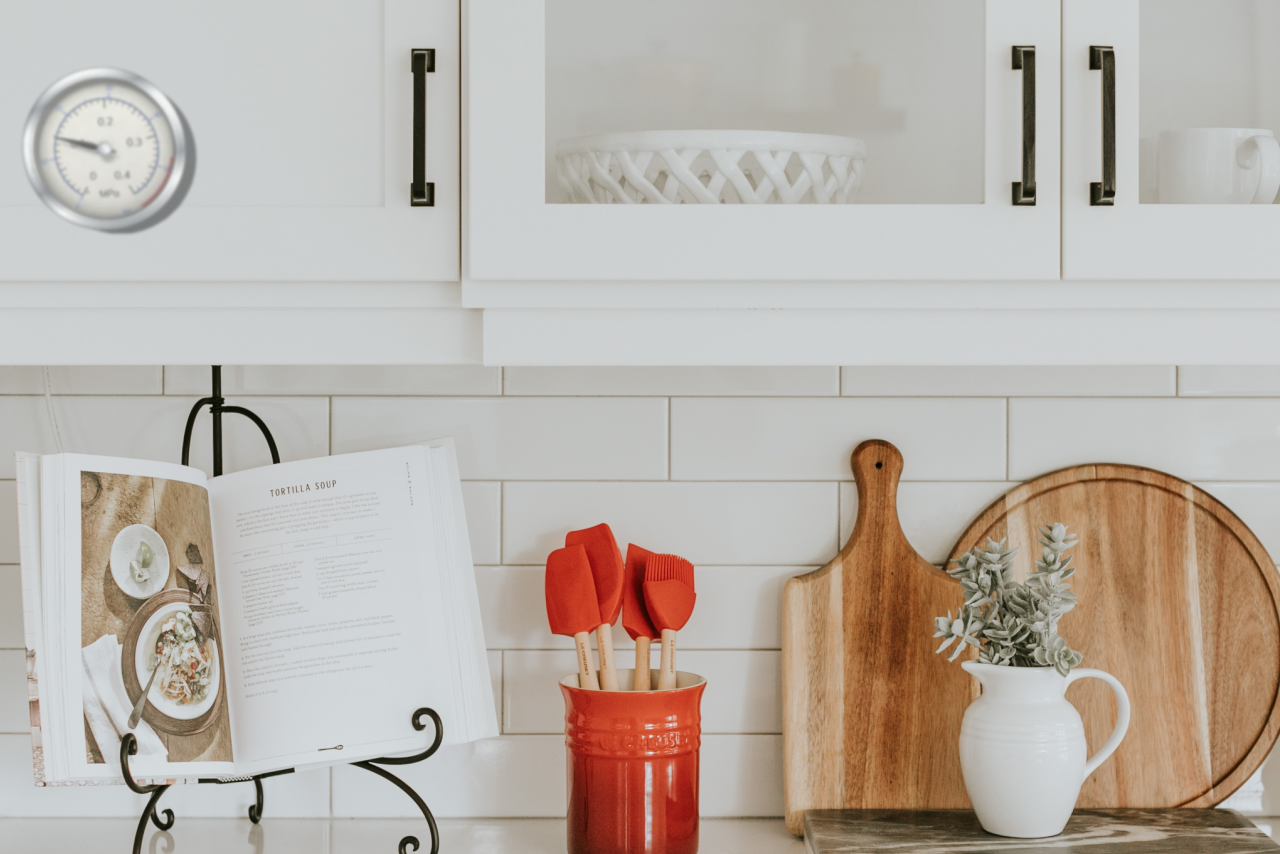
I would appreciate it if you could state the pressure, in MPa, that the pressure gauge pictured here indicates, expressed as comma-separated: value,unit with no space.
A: 0.1,MPa
